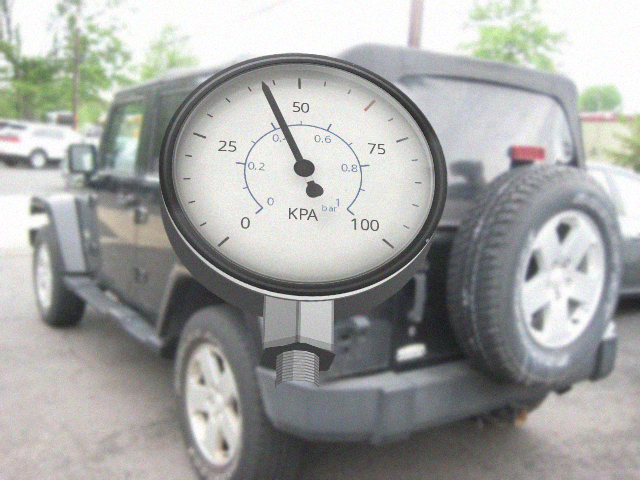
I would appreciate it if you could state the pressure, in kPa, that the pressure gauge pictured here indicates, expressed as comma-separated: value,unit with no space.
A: 42.5,kPa
